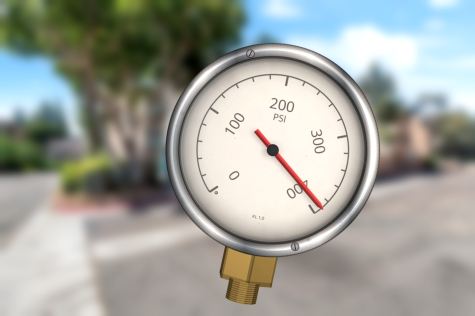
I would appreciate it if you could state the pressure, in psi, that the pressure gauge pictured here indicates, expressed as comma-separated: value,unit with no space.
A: 390,psi
